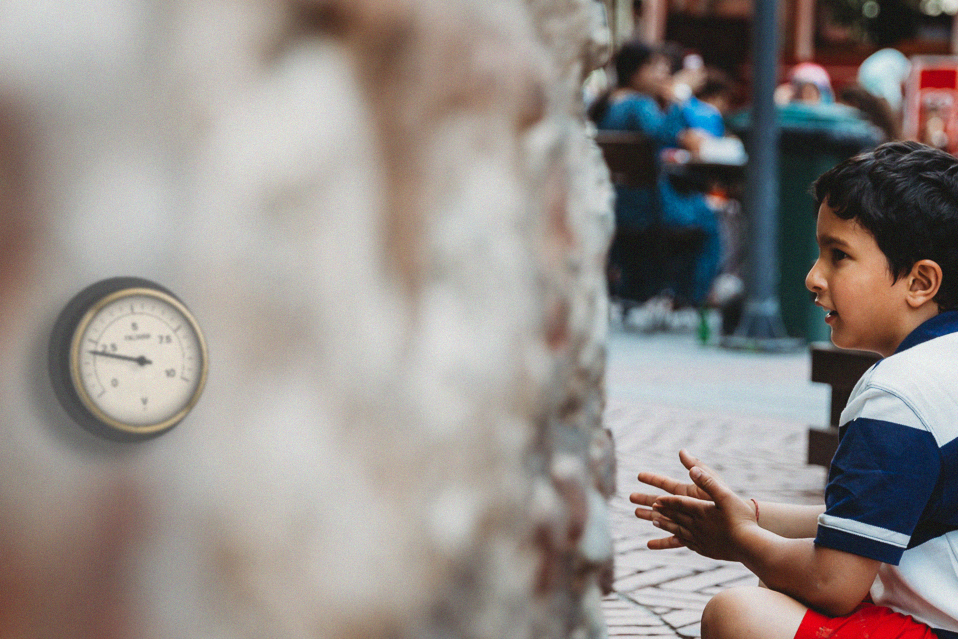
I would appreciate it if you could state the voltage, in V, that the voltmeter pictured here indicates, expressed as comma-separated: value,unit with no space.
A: 2,V
